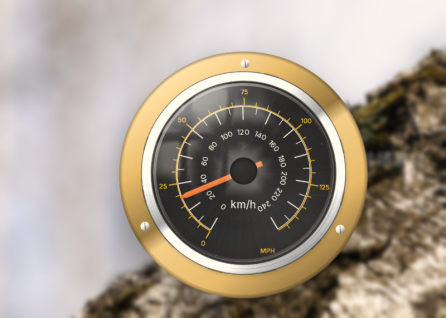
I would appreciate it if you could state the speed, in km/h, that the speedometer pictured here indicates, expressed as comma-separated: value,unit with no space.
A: 30,km/h
